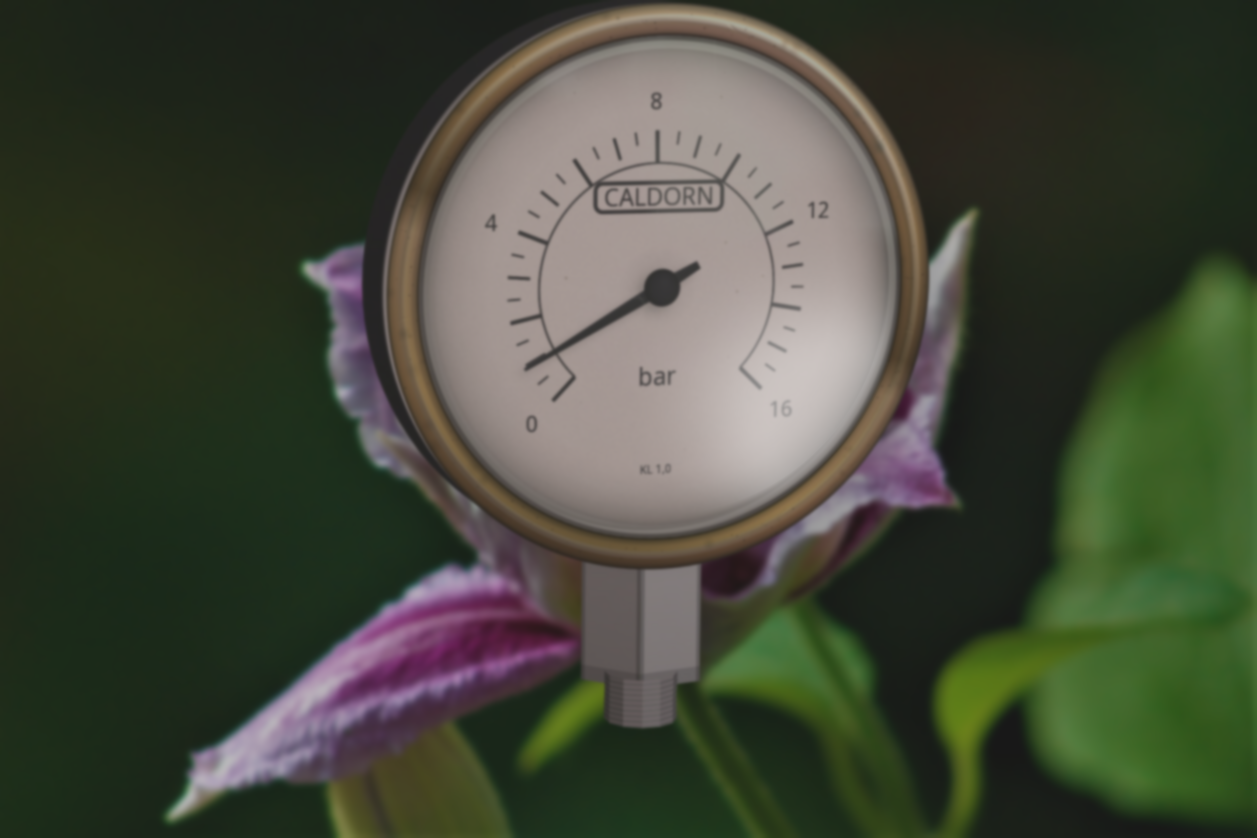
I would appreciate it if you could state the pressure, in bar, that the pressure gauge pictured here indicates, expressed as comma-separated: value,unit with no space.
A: 1,bar
